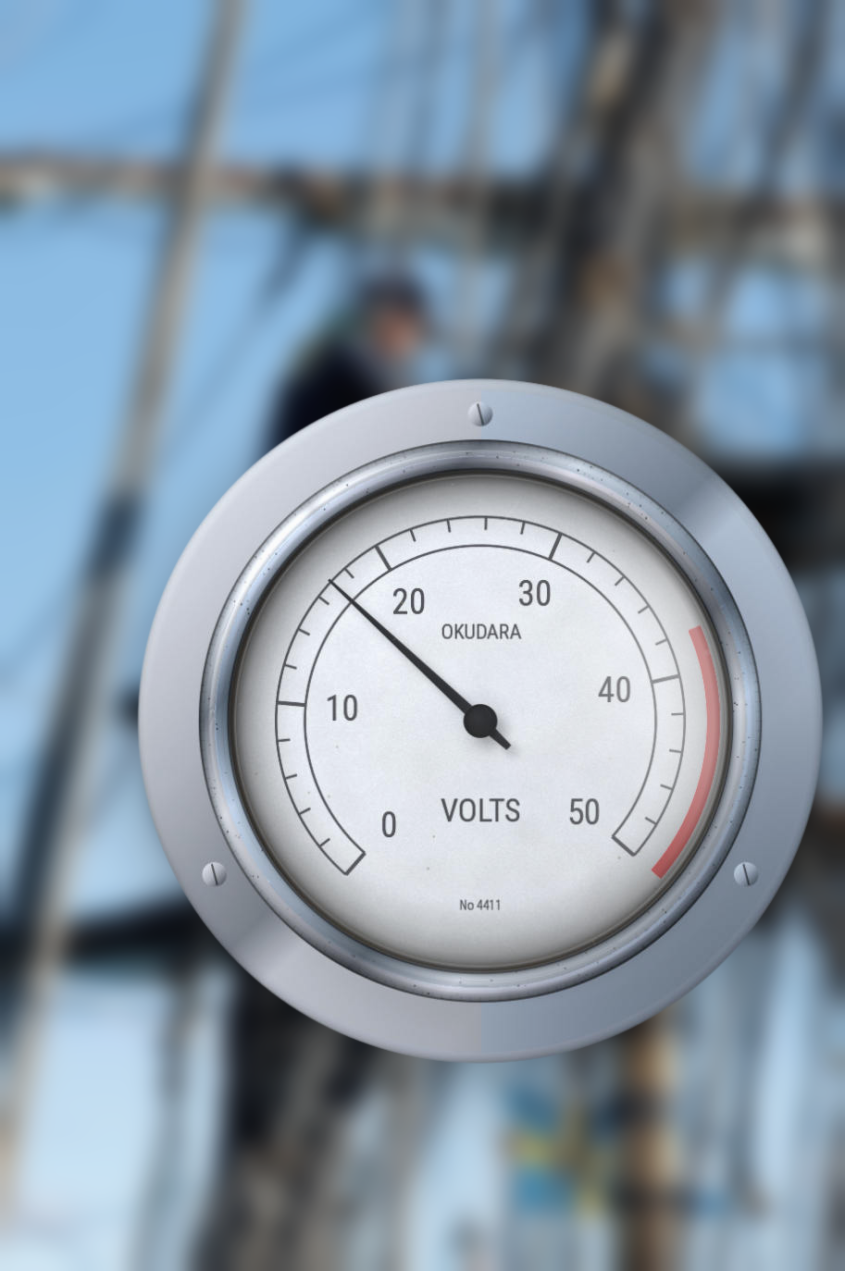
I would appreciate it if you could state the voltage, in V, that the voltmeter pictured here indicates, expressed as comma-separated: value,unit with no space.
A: 17,V
